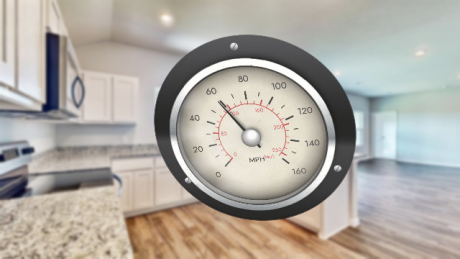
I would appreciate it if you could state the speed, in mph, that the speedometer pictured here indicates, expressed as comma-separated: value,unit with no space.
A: 60,mph
